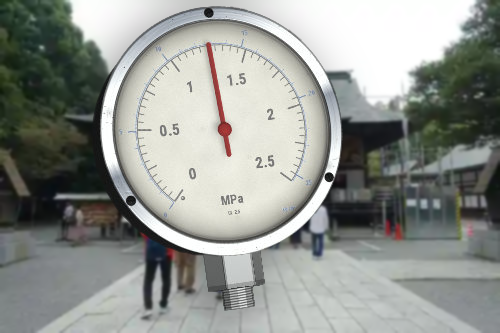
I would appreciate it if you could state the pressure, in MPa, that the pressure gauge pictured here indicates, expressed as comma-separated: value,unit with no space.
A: 1.25,MPa
